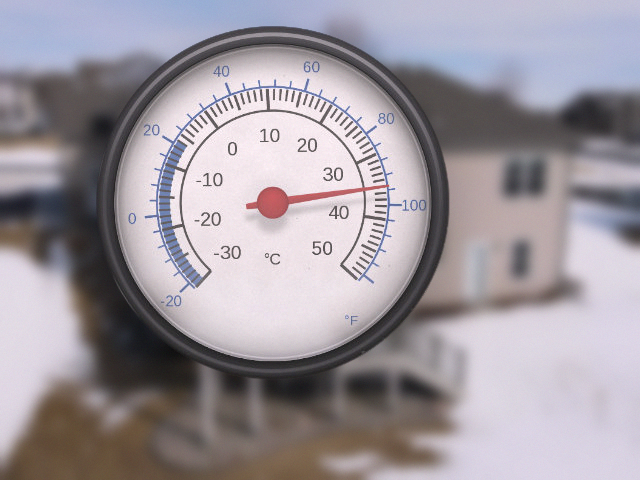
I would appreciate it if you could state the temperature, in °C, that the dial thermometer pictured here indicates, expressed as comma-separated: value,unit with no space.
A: 35,°C
